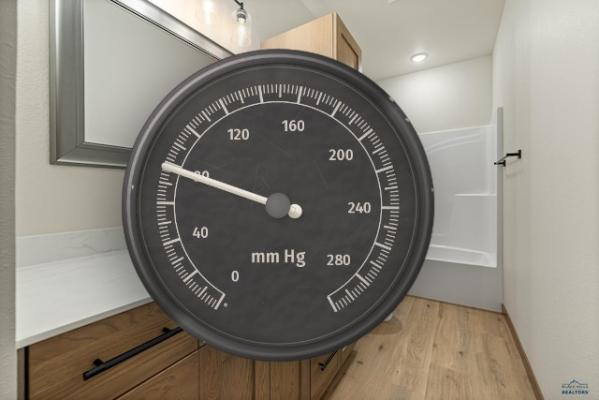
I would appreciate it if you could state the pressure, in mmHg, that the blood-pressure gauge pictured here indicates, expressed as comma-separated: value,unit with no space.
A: 78,mmHg
